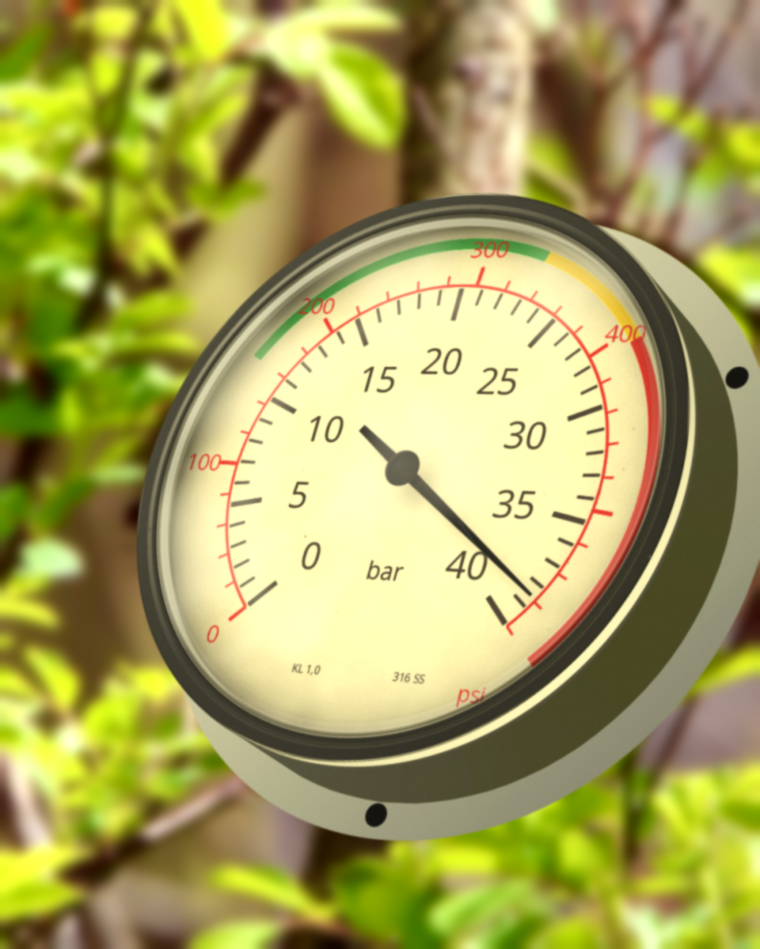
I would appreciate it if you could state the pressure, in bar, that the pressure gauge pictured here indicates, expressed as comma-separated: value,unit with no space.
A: 38.5,bar
